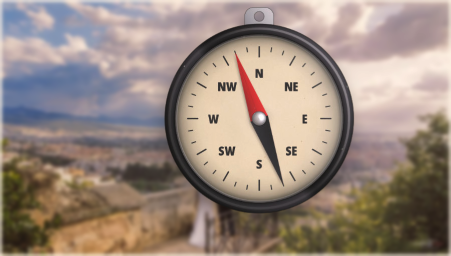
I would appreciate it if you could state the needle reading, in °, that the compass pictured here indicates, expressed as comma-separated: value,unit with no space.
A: 340,°
